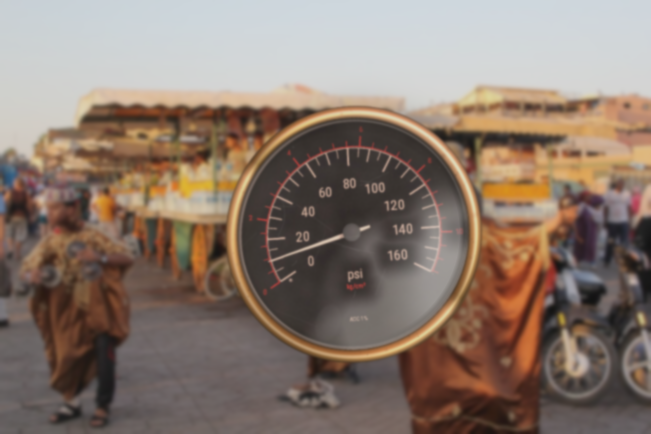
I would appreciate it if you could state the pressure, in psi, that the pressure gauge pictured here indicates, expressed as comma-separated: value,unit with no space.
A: 10,psi
